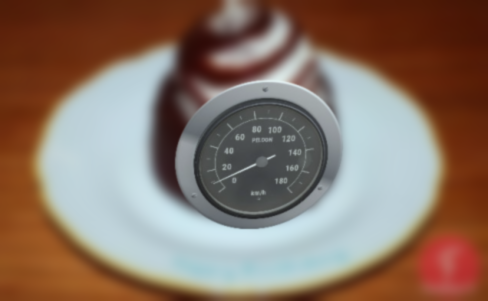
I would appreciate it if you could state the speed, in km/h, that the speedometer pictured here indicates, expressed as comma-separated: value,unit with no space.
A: 10,km/h
